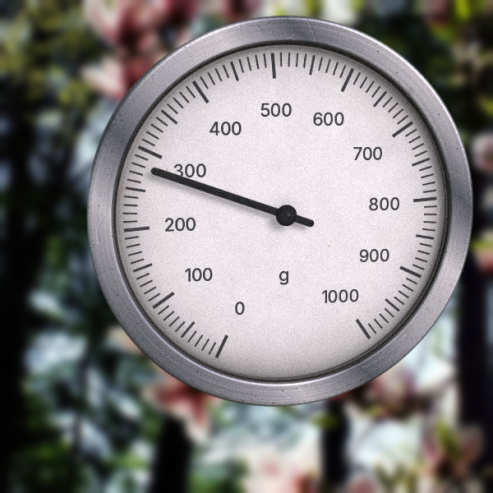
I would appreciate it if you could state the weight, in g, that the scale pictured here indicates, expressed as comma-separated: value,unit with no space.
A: 280,g
